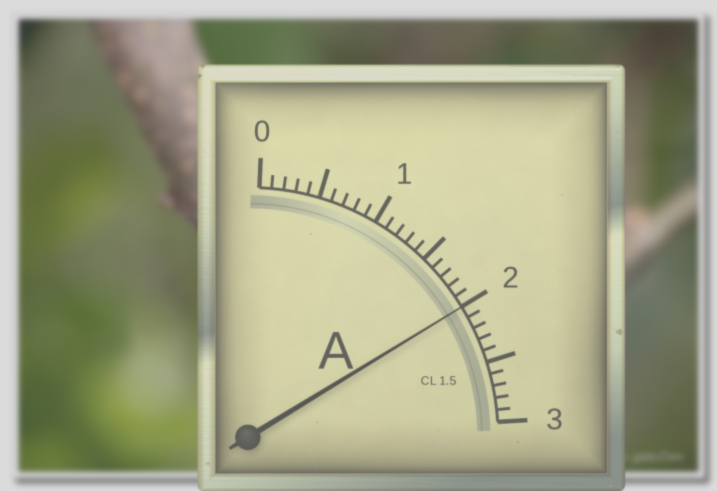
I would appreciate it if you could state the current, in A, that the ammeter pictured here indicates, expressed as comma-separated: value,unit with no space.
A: 2,A
